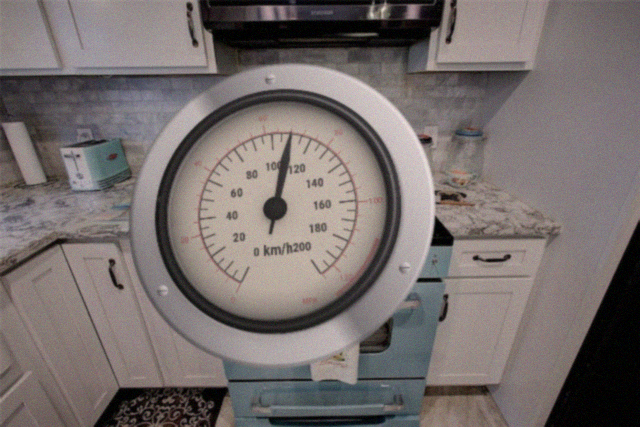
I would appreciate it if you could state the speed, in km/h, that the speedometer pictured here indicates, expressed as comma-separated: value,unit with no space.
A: 110,km/h
